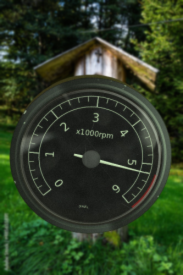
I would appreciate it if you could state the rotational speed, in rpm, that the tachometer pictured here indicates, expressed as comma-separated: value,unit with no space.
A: 5200,rpm
